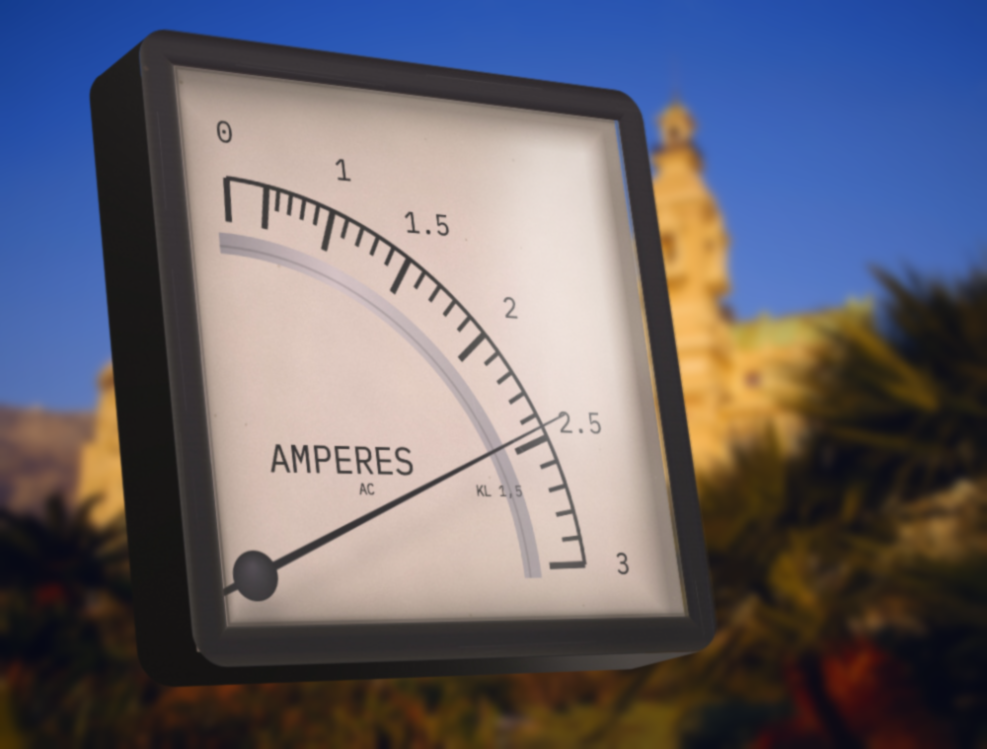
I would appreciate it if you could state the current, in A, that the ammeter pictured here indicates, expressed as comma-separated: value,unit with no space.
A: 2.45,A
